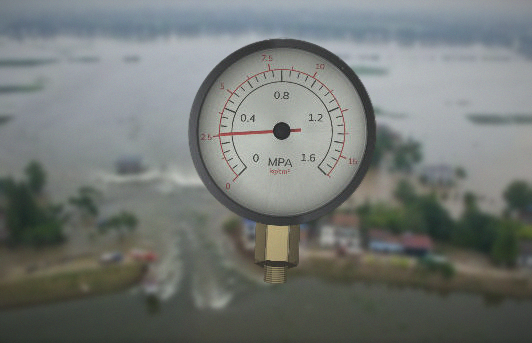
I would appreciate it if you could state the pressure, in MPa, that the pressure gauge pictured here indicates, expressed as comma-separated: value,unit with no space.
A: 0.25,MPa
